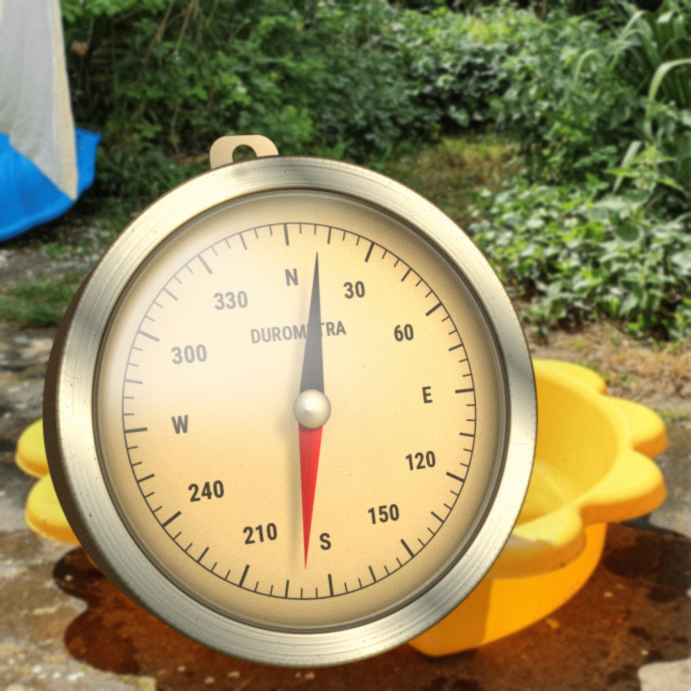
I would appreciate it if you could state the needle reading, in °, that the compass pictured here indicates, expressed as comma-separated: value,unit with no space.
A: 190,°
